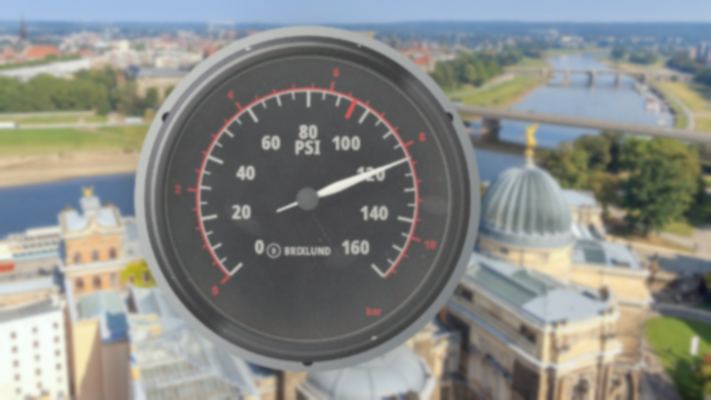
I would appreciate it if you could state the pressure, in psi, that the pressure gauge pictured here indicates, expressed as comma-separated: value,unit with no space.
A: 120,psi
